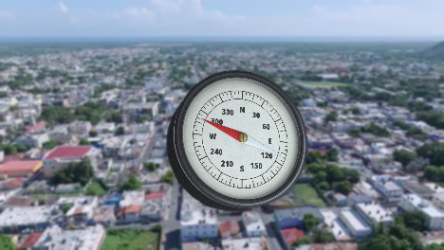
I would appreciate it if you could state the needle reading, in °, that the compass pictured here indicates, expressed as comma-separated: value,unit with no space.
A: 290,°
